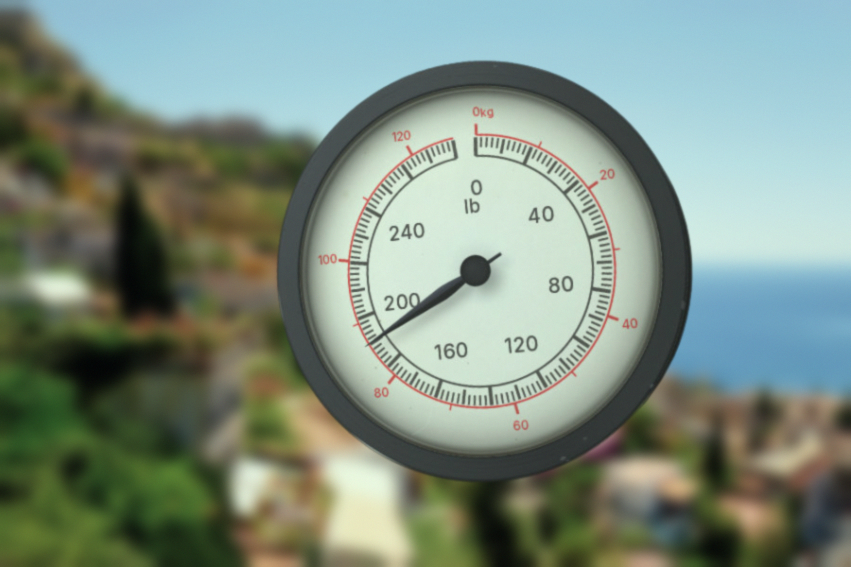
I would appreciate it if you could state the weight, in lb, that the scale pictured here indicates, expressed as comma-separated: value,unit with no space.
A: 190,lb
